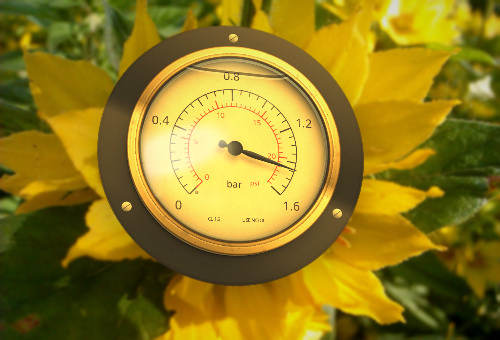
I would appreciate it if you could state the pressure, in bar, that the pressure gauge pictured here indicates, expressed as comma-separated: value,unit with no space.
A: 1.45,bar
